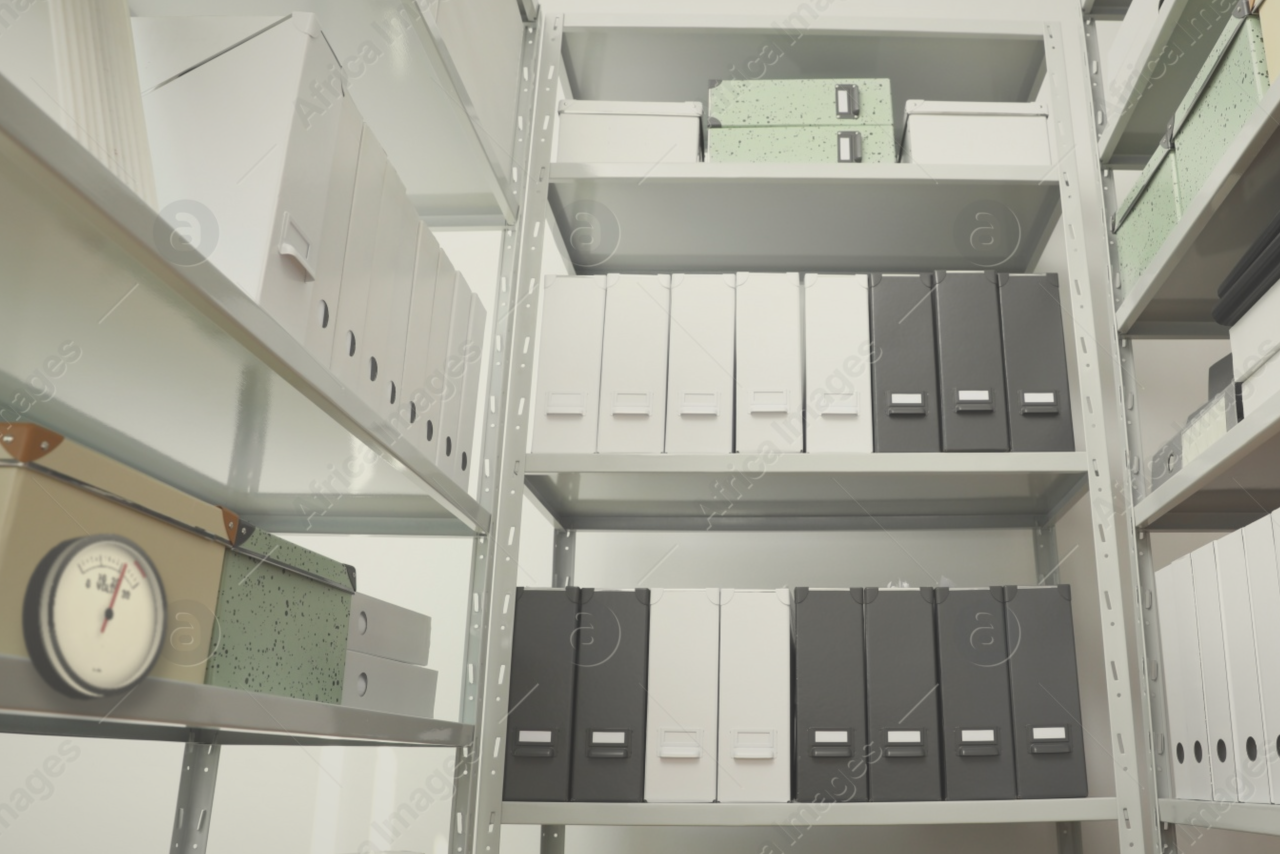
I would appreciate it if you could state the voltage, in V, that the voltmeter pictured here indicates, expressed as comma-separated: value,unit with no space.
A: 20,V
